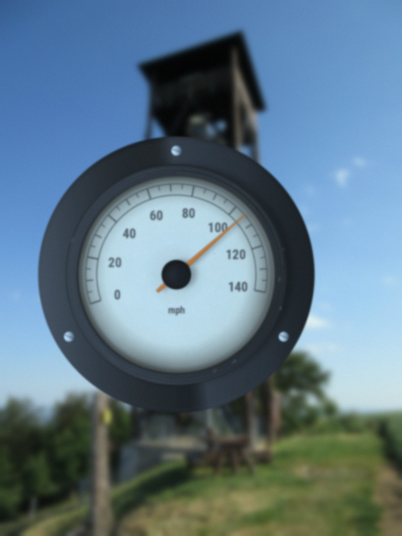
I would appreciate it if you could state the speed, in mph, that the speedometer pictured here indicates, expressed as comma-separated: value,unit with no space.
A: 105,mph
